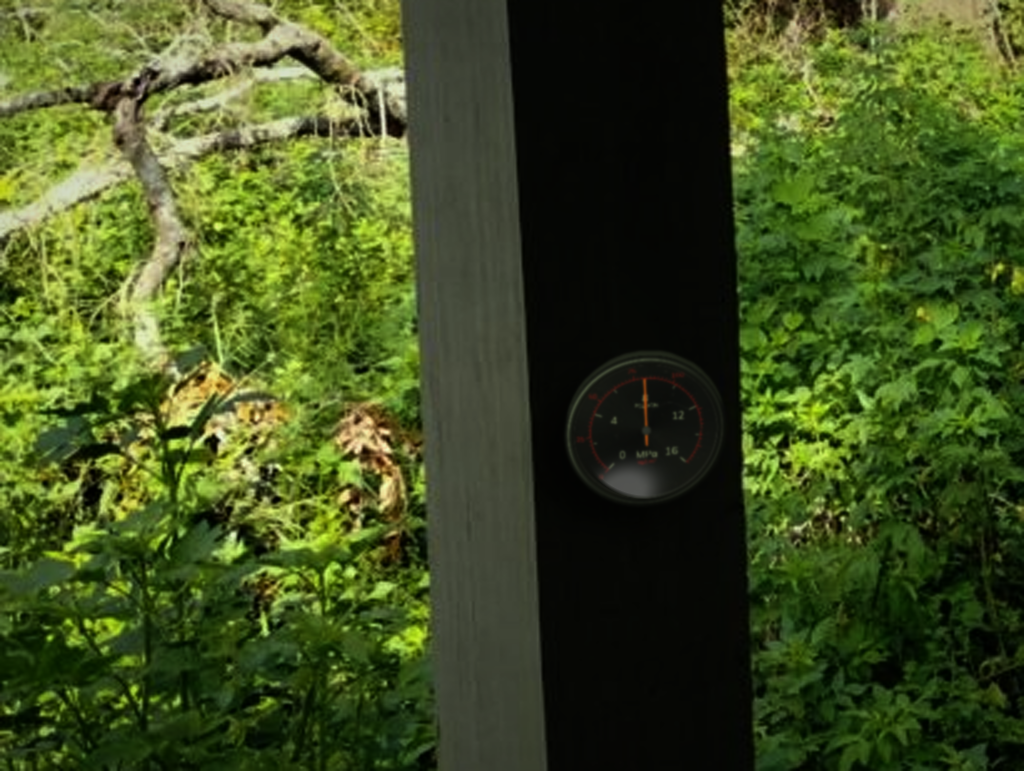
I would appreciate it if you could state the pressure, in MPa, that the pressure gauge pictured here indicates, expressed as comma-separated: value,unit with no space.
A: 8,MPa
